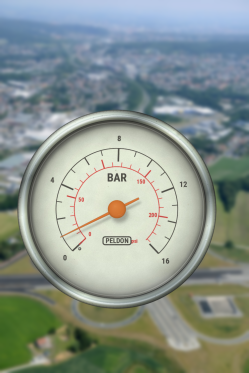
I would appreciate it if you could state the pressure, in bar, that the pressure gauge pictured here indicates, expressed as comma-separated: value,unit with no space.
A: 1,bar
